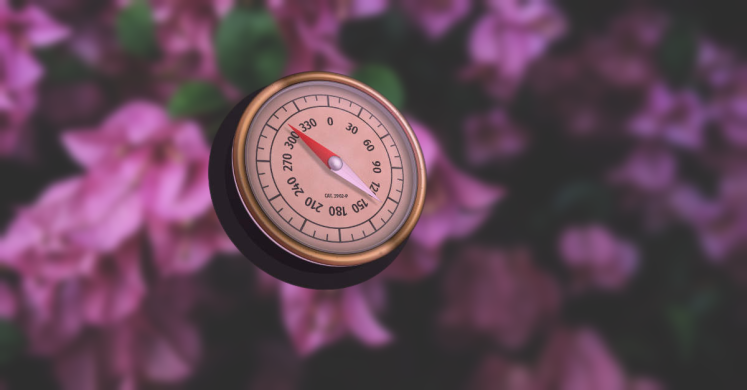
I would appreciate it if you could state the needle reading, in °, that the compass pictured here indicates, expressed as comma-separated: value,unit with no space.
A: 310,°
